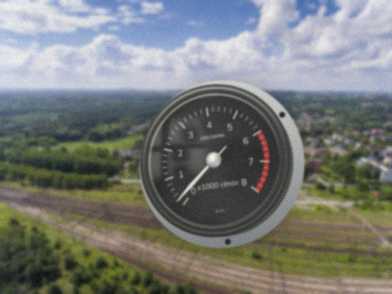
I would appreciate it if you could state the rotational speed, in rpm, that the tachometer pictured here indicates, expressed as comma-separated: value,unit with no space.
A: 200,rpm
